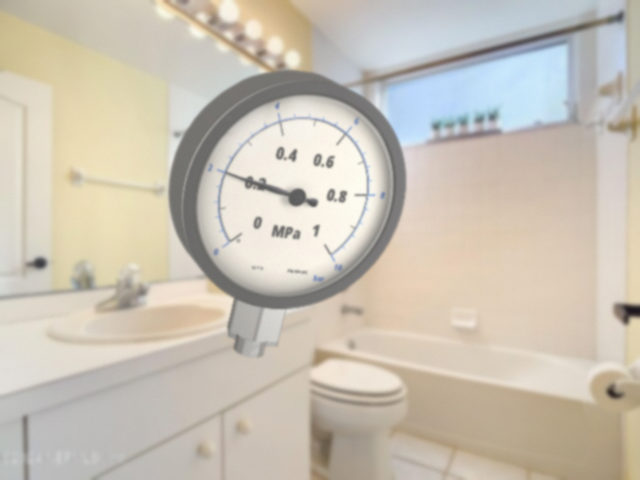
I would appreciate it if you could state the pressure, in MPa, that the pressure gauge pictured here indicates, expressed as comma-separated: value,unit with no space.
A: 0.2,MPa
